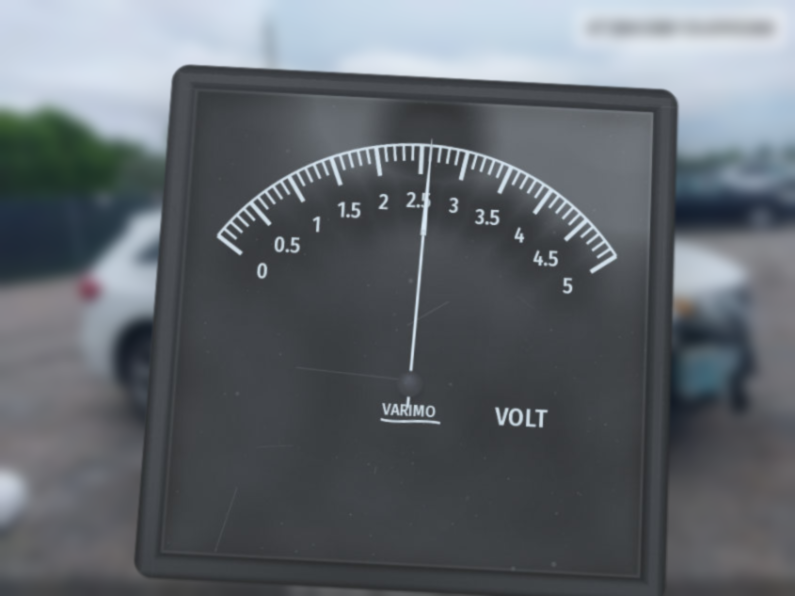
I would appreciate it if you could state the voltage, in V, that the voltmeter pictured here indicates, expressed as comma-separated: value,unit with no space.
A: 2.6,V
